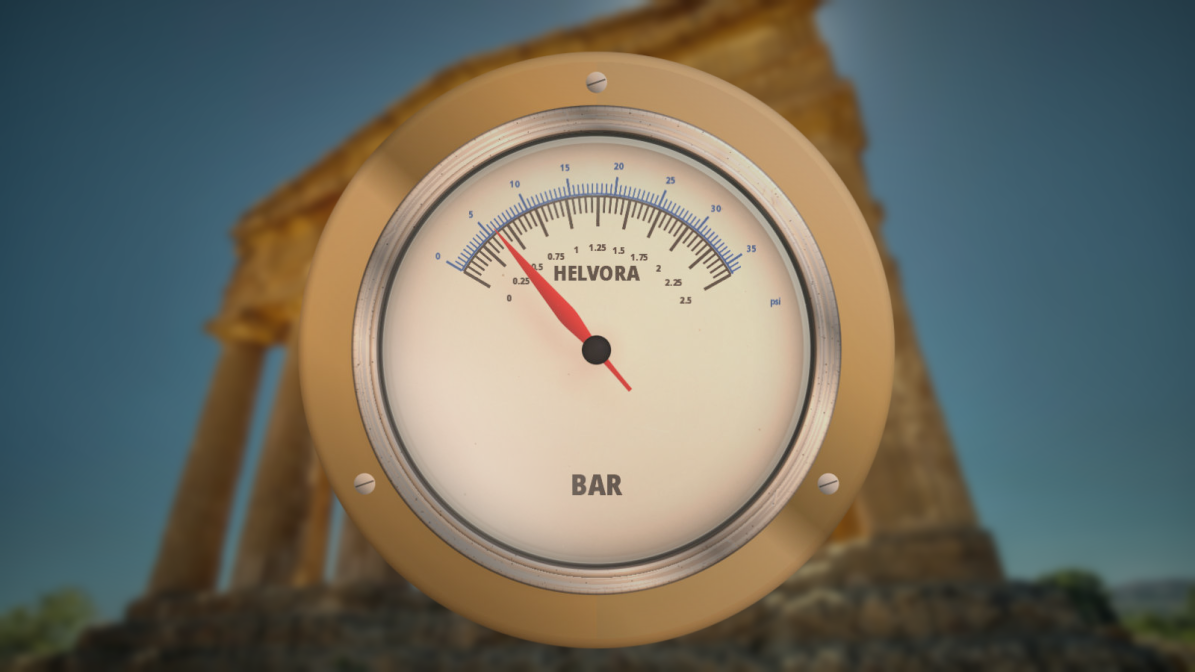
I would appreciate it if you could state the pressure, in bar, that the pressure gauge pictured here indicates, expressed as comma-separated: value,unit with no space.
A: 0.4,bar
